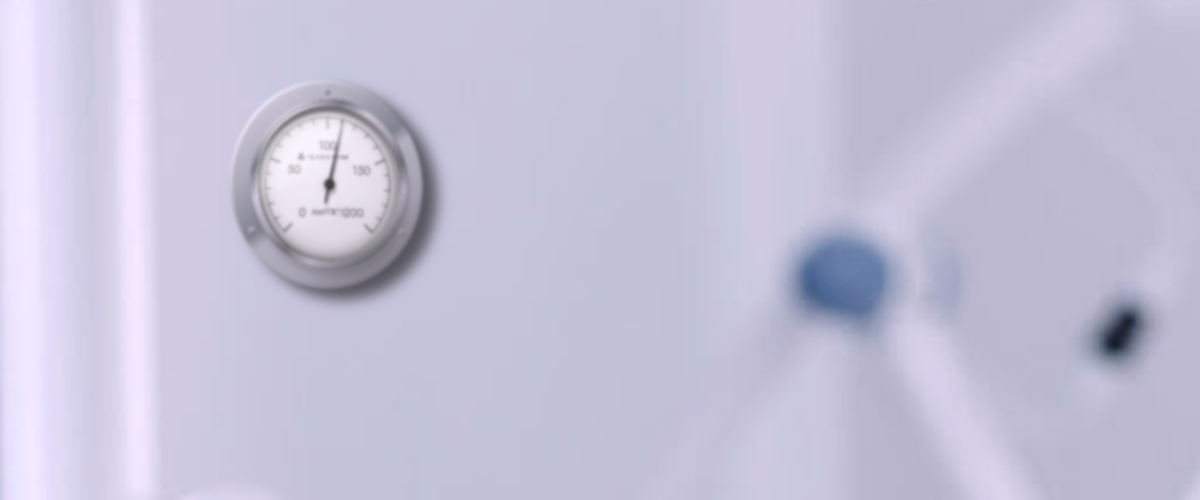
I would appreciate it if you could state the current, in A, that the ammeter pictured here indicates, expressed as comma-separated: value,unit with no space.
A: 110,A
